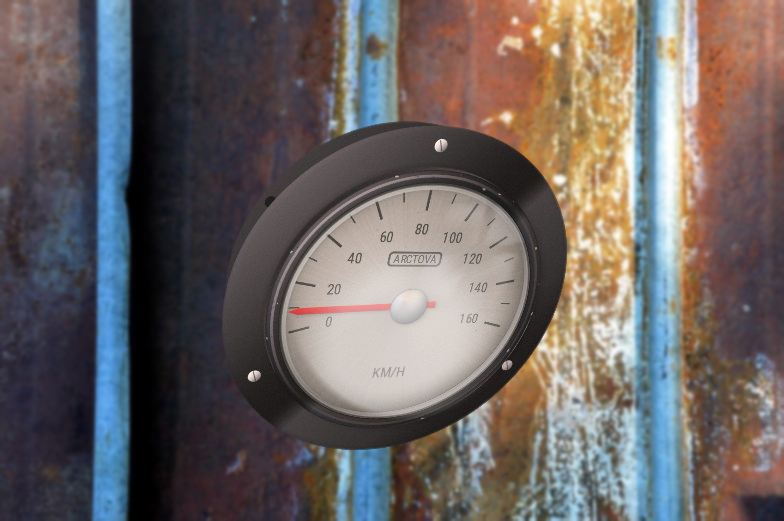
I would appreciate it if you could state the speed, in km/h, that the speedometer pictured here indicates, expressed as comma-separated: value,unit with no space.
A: 10,km/h
